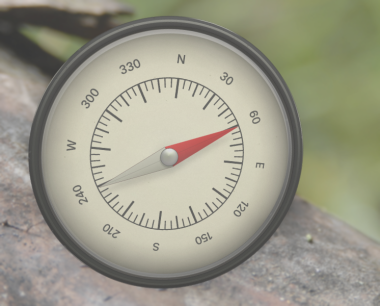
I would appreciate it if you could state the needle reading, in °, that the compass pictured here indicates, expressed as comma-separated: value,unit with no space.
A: 60,°
